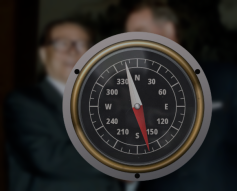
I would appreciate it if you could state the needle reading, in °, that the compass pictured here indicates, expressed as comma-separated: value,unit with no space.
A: 165,°
